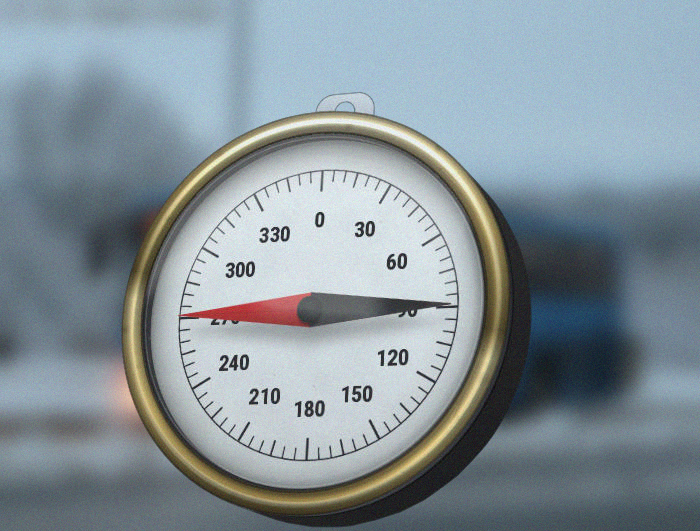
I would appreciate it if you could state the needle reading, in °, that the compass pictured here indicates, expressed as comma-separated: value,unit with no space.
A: 270,°
